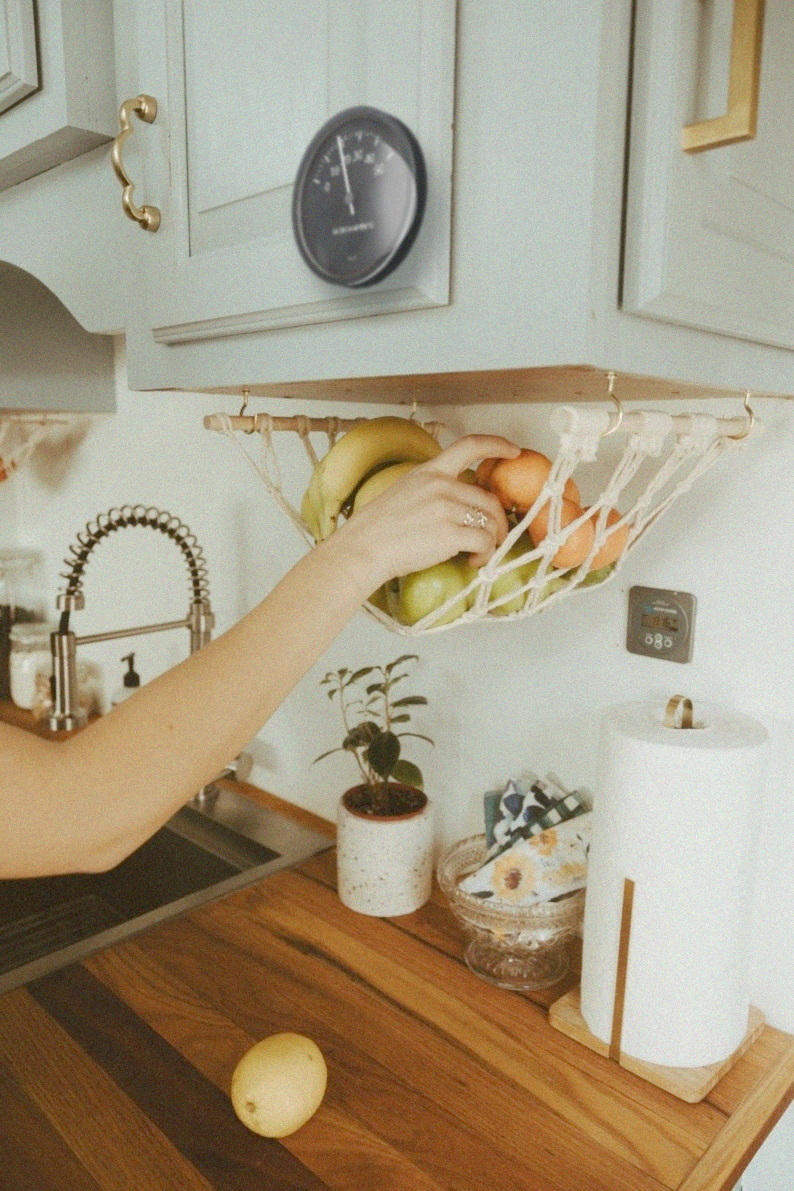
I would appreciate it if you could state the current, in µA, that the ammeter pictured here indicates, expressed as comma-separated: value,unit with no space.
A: 20,µA
